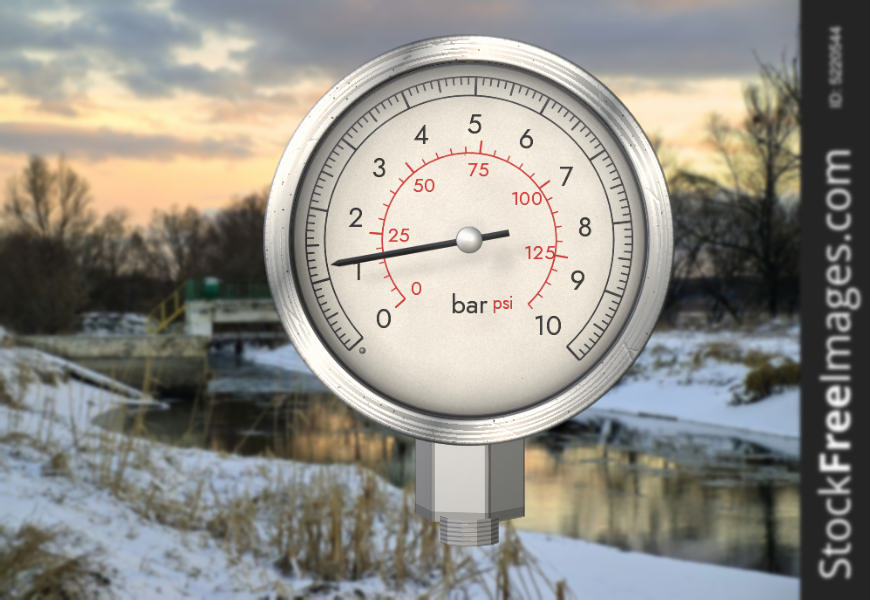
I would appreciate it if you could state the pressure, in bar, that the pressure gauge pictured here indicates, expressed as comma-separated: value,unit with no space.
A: 1.2,bar
